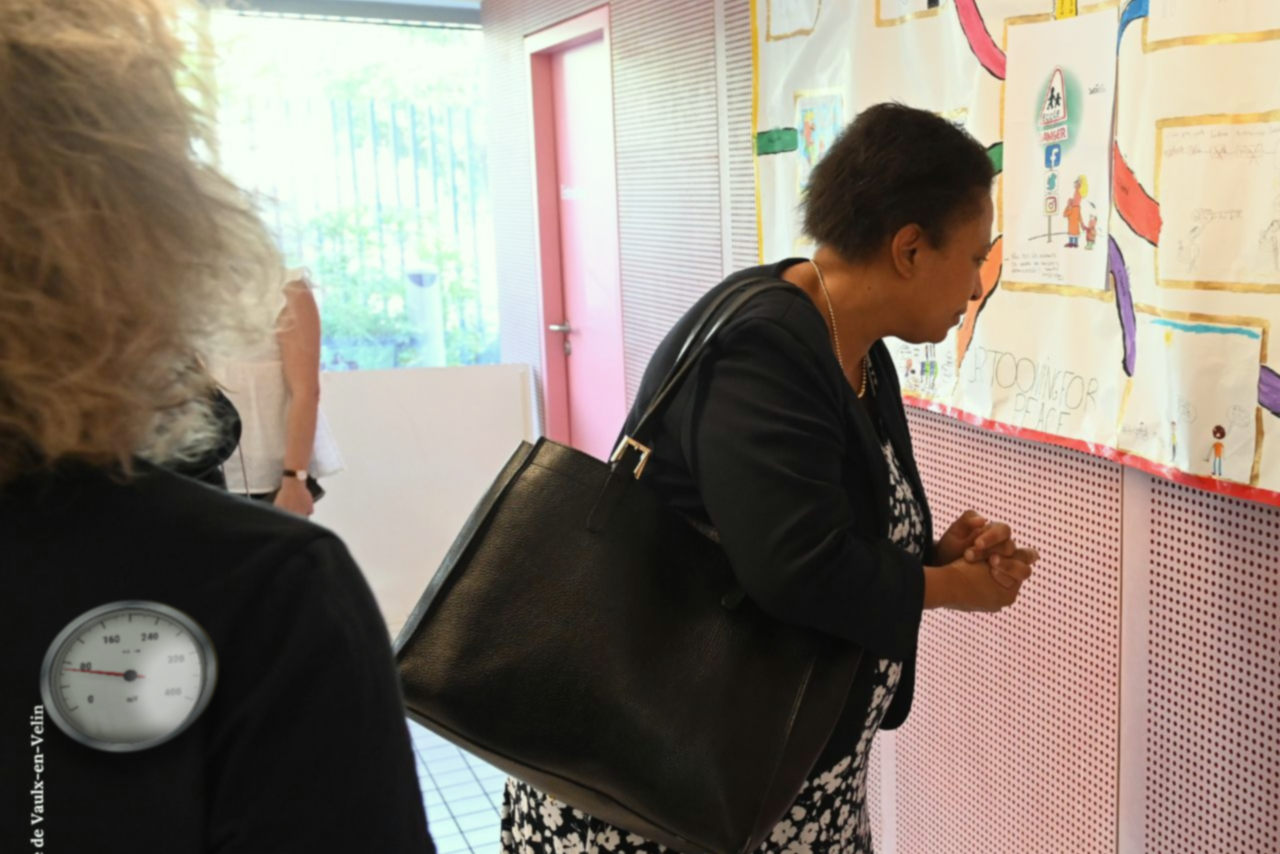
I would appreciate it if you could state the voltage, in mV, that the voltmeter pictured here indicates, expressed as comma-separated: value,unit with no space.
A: 70,mV
